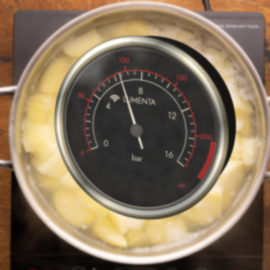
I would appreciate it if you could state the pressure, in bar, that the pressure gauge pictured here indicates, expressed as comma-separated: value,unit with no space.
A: 6.5,bar
